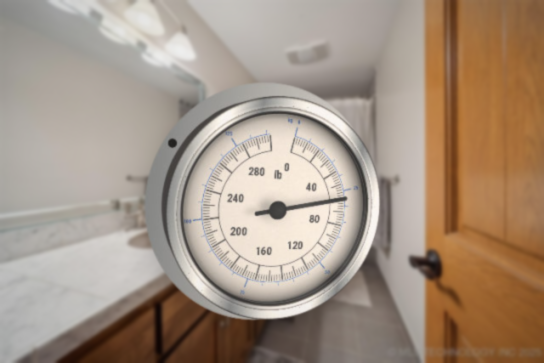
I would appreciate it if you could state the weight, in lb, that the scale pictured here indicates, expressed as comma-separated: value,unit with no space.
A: 60,lb
